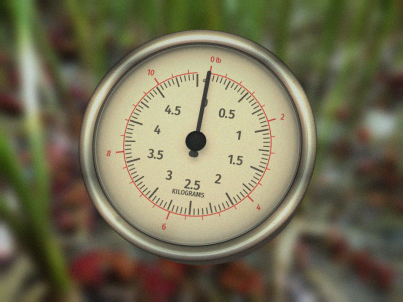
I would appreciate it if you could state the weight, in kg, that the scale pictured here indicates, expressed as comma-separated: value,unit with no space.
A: 0,kg
